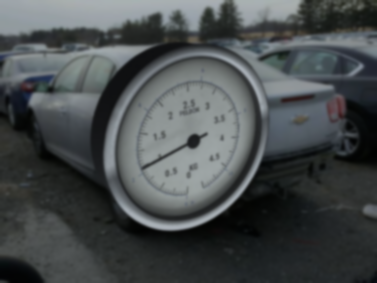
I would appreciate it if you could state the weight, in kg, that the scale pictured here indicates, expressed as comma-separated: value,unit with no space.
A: 1,kg
